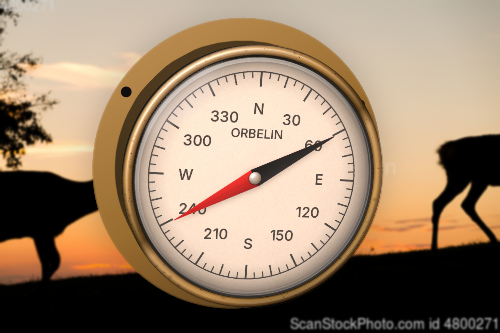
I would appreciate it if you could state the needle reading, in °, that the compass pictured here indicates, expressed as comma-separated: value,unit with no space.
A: 240,°
